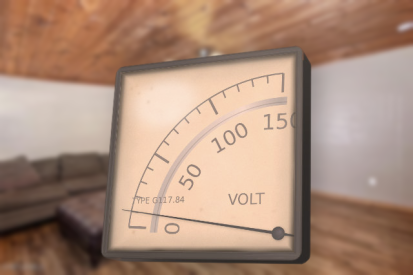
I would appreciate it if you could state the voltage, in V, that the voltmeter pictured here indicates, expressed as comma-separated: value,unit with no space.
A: 10,V
